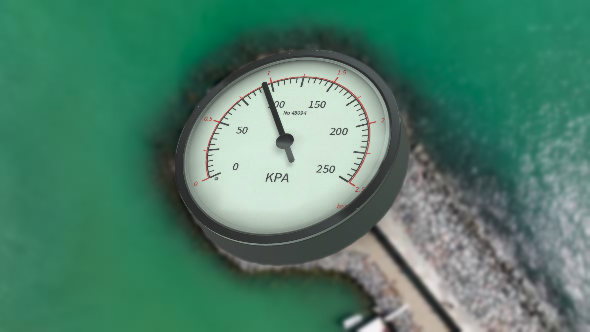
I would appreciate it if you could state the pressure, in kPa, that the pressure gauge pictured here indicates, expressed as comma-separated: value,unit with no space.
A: 95,kPa
